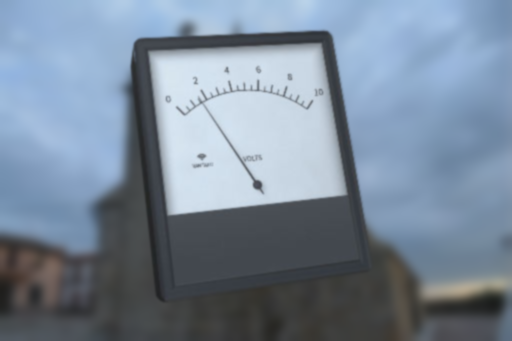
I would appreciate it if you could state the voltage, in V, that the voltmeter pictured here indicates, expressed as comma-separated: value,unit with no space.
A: 1.5,V
